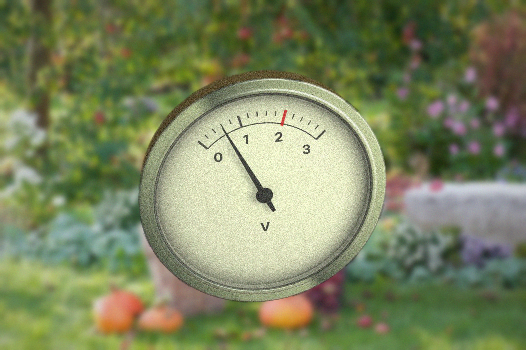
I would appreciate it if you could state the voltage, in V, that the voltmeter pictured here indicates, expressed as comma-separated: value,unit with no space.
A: 0.6,V
